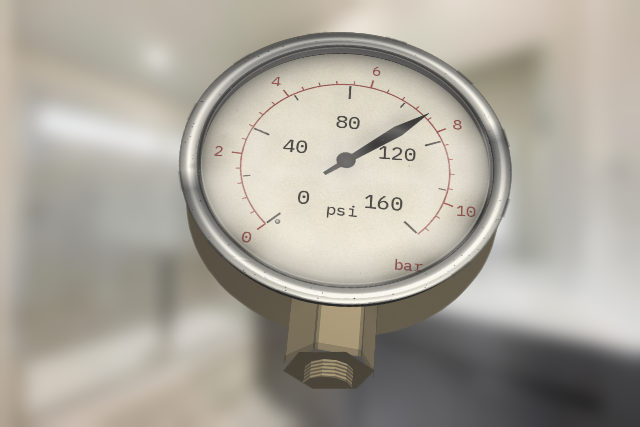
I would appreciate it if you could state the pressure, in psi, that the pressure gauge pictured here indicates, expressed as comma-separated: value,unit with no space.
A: 110,psi
